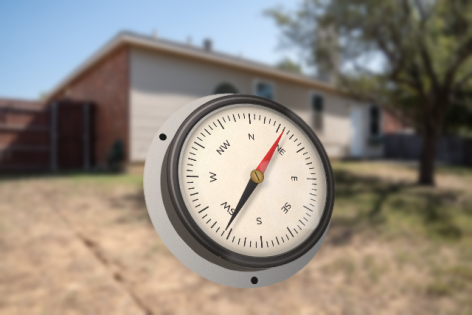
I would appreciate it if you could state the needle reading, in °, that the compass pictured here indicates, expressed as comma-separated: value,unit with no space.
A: 35,°
